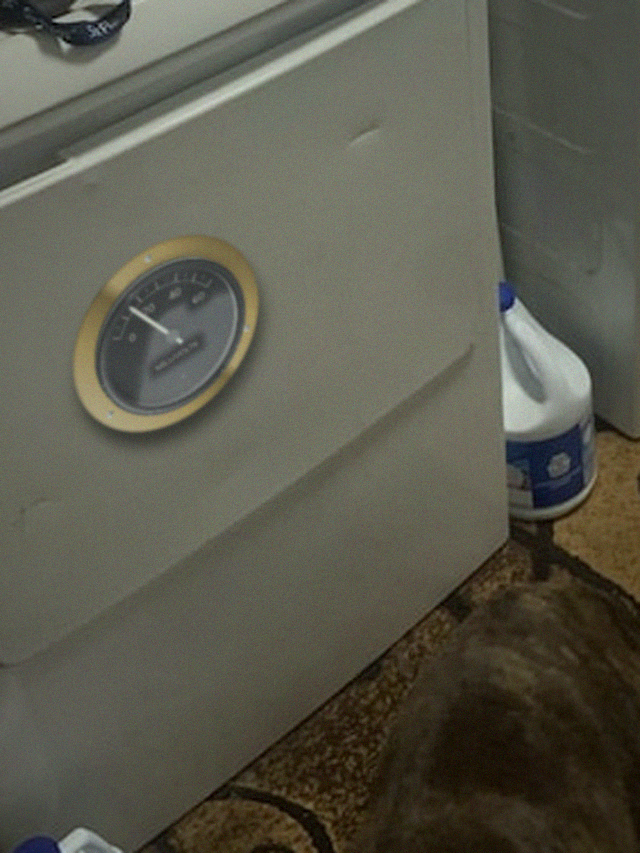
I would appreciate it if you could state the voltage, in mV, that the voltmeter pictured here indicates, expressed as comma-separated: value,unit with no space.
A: 15,mV
